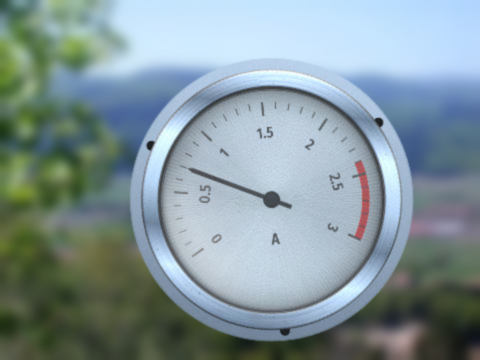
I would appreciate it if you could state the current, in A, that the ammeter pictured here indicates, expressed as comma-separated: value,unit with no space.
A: 0.7,A
